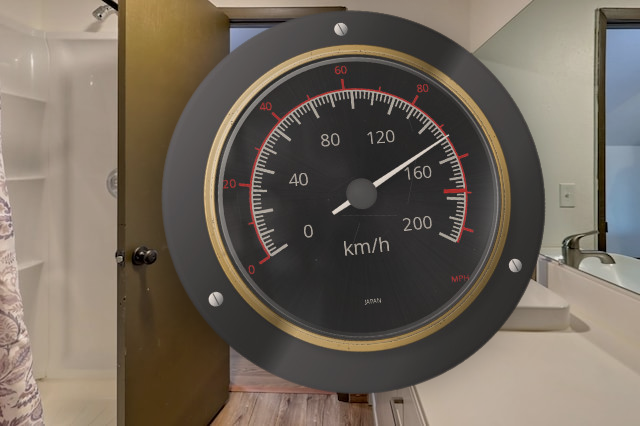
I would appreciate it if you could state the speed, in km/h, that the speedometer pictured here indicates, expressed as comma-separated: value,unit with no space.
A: 150,km/h
